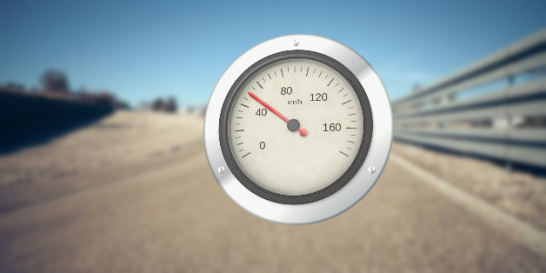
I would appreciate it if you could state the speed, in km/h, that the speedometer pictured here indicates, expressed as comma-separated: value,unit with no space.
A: 50,km/h
